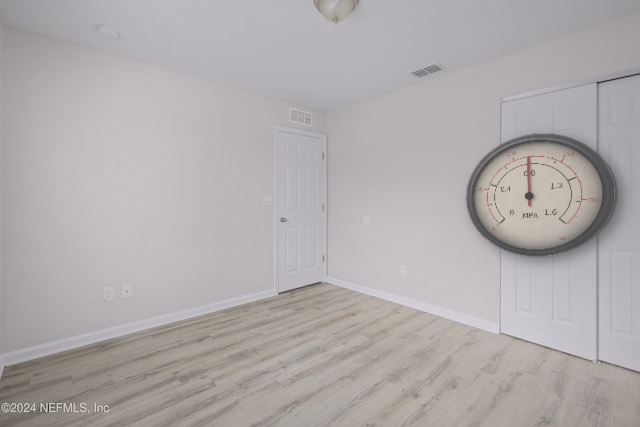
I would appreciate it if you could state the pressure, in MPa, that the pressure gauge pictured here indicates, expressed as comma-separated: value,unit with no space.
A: 0.8,MPa
